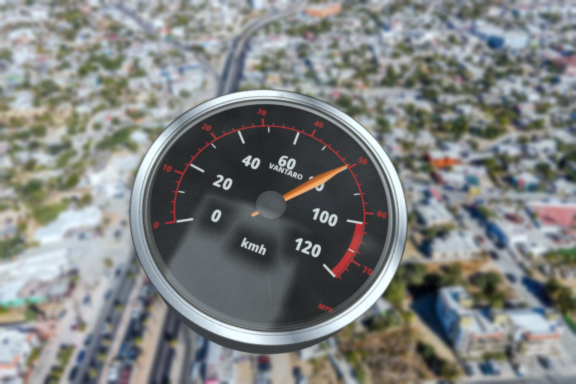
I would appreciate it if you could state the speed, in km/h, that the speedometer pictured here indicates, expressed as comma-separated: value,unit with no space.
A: 80,km/h
